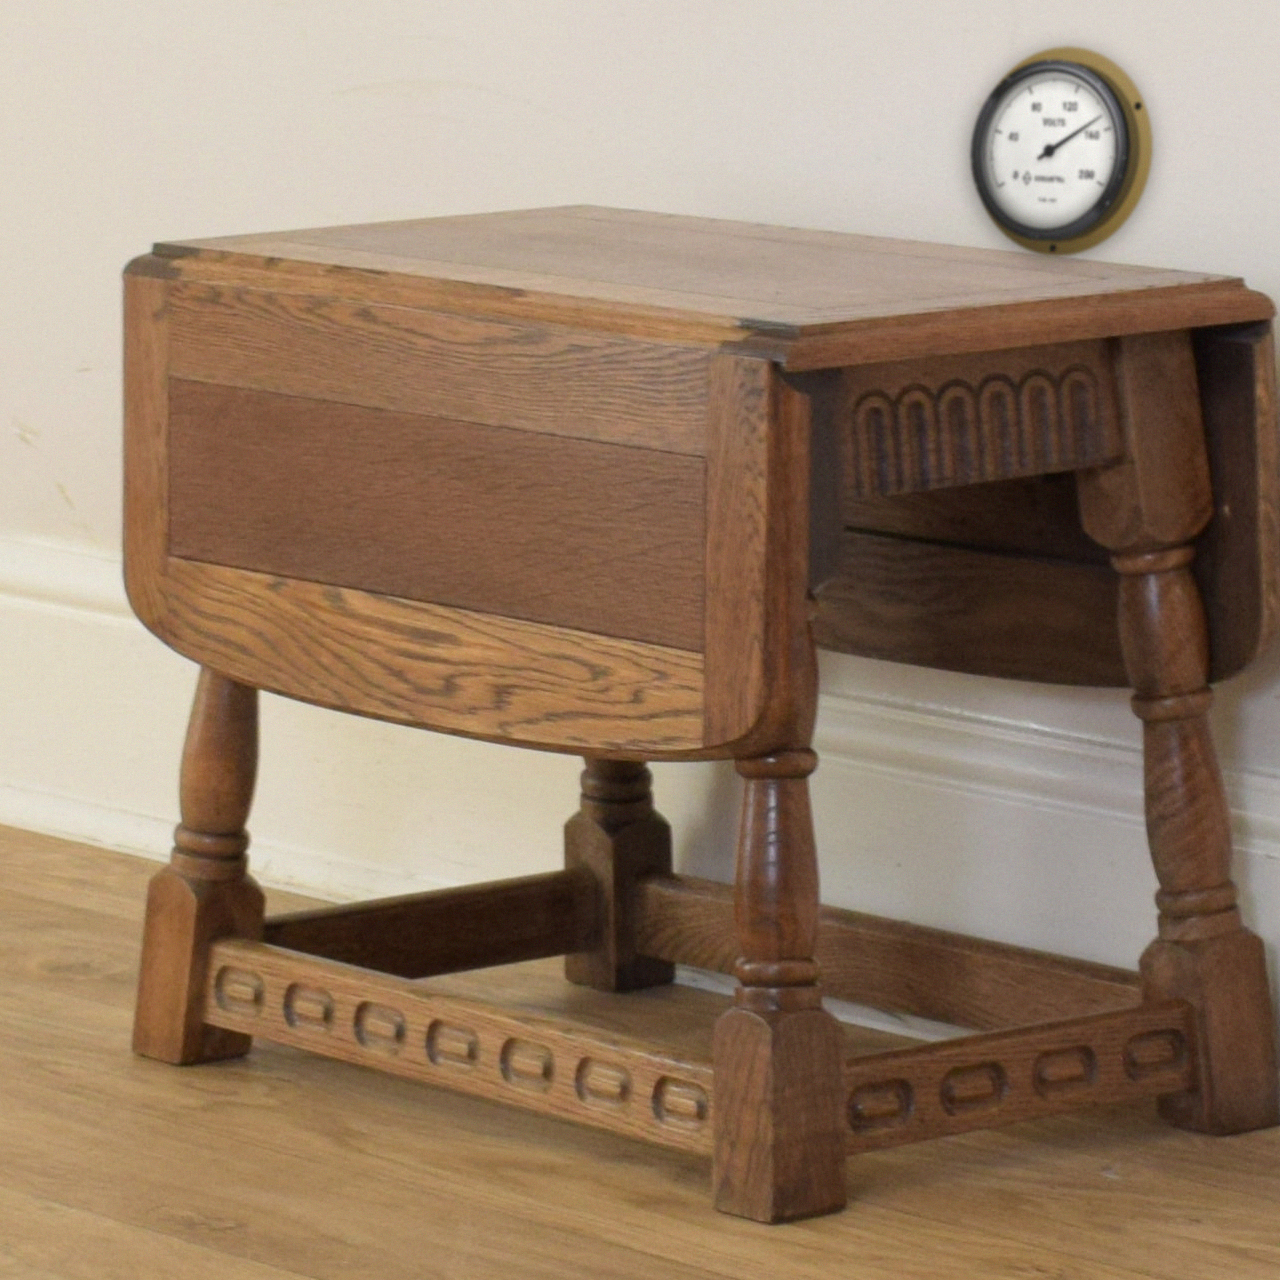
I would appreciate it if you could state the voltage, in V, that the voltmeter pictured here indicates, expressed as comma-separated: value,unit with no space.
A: 150,V
